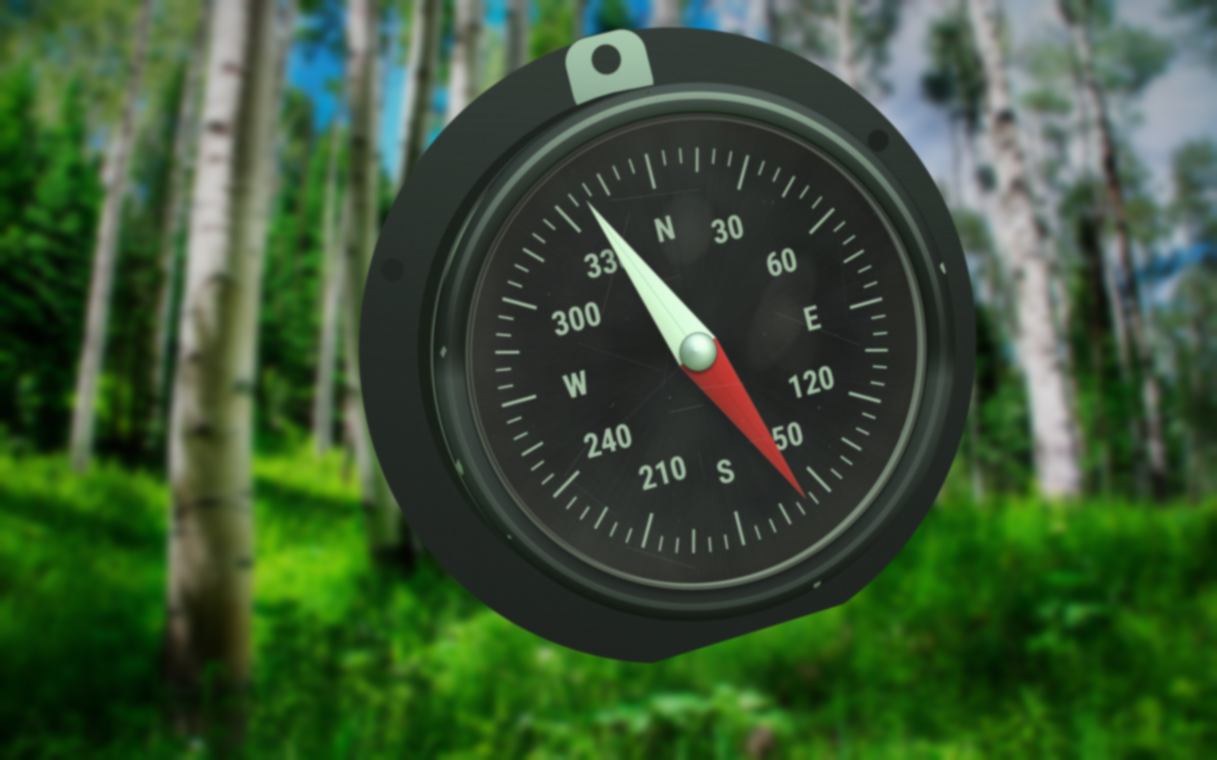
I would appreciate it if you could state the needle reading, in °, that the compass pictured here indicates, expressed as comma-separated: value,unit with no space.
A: 157.5,°
